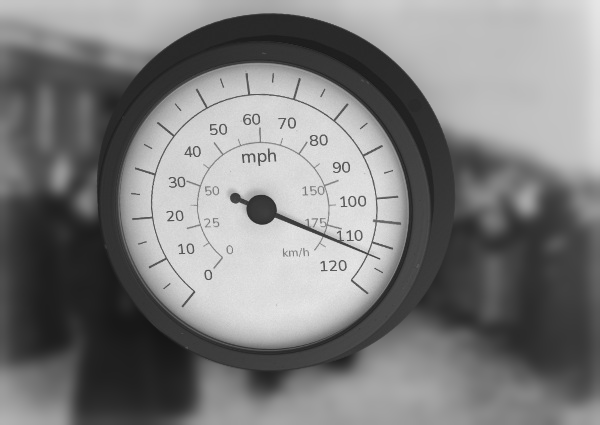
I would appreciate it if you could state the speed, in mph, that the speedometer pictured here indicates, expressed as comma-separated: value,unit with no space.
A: 112.5,mph
